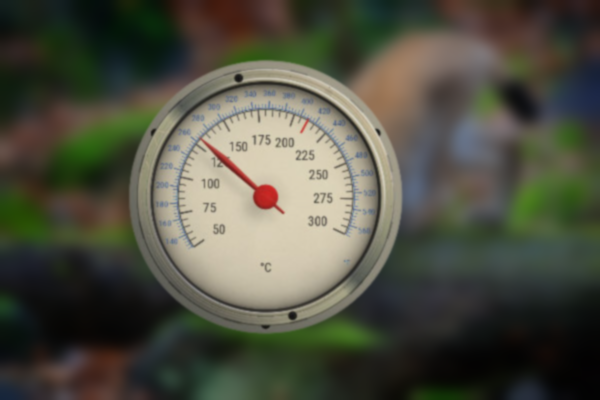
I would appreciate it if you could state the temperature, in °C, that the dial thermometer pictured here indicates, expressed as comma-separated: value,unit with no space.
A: 130,°C
